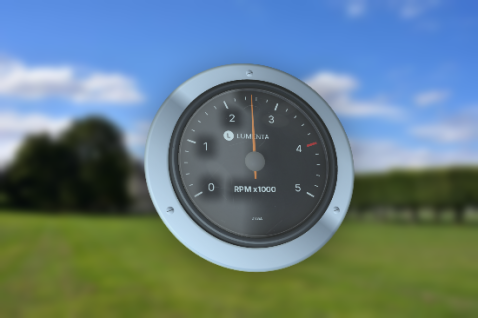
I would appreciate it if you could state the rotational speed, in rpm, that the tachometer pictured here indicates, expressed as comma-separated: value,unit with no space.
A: 2500,rpm
